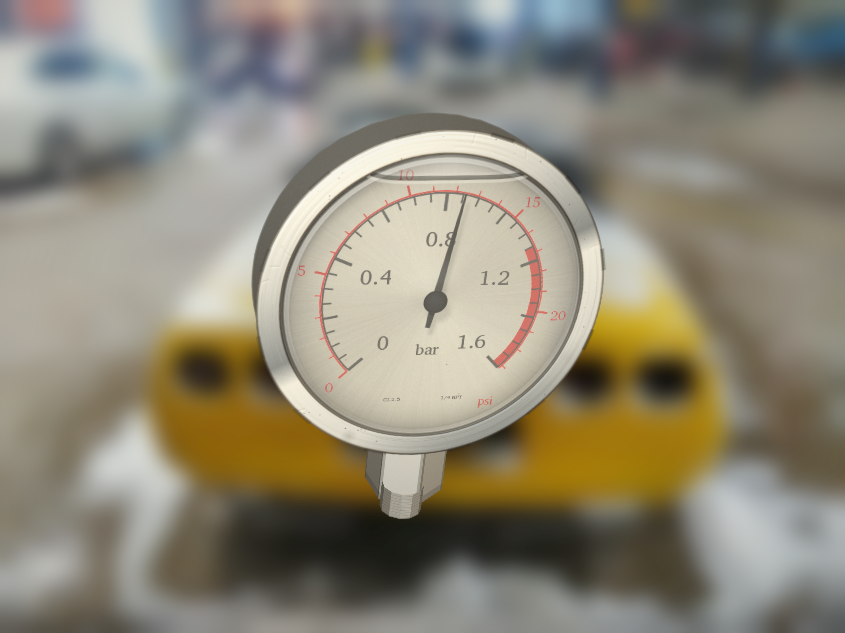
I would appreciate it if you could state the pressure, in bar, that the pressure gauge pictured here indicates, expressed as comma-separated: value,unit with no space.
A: 0.85,bar
